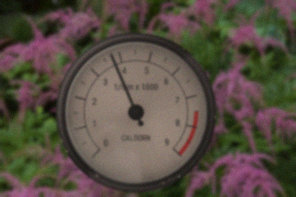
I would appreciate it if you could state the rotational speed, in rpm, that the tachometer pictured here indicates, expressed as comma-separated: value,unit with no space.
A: 3750,rpm
